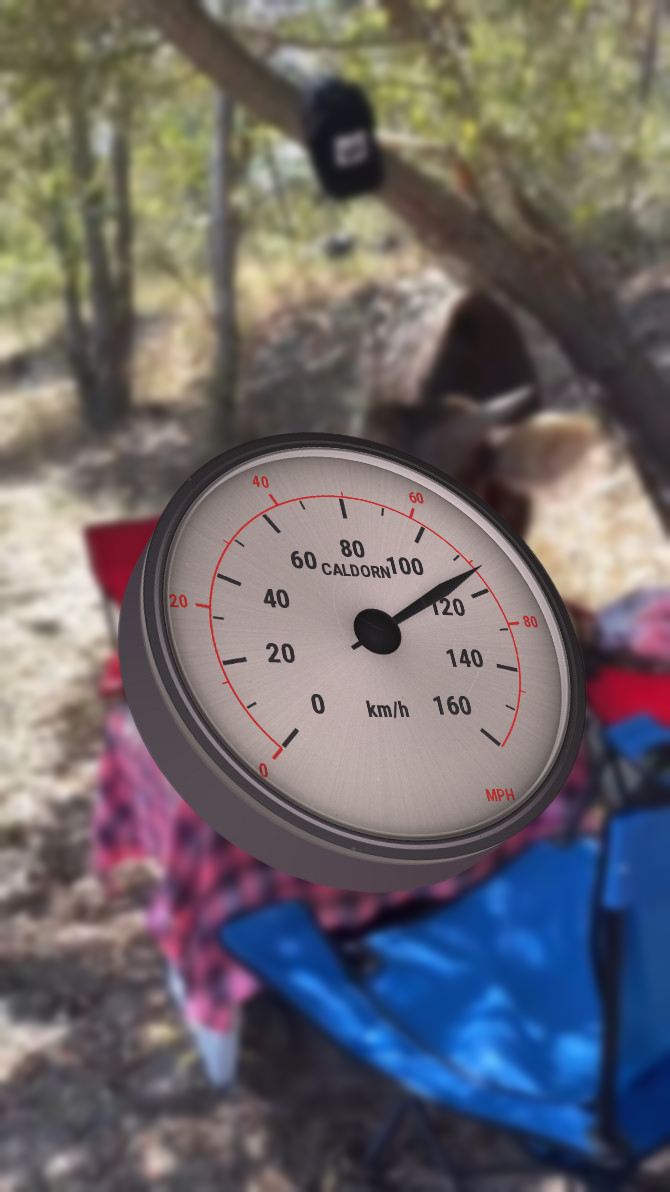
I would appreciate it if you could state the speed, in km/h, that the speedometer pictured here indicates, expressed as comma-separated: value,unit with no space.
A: 115,km/h
